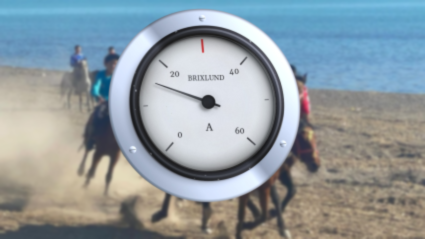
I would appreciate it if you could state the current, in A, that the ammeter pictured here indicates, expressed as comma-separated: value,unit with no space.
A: 15,A
